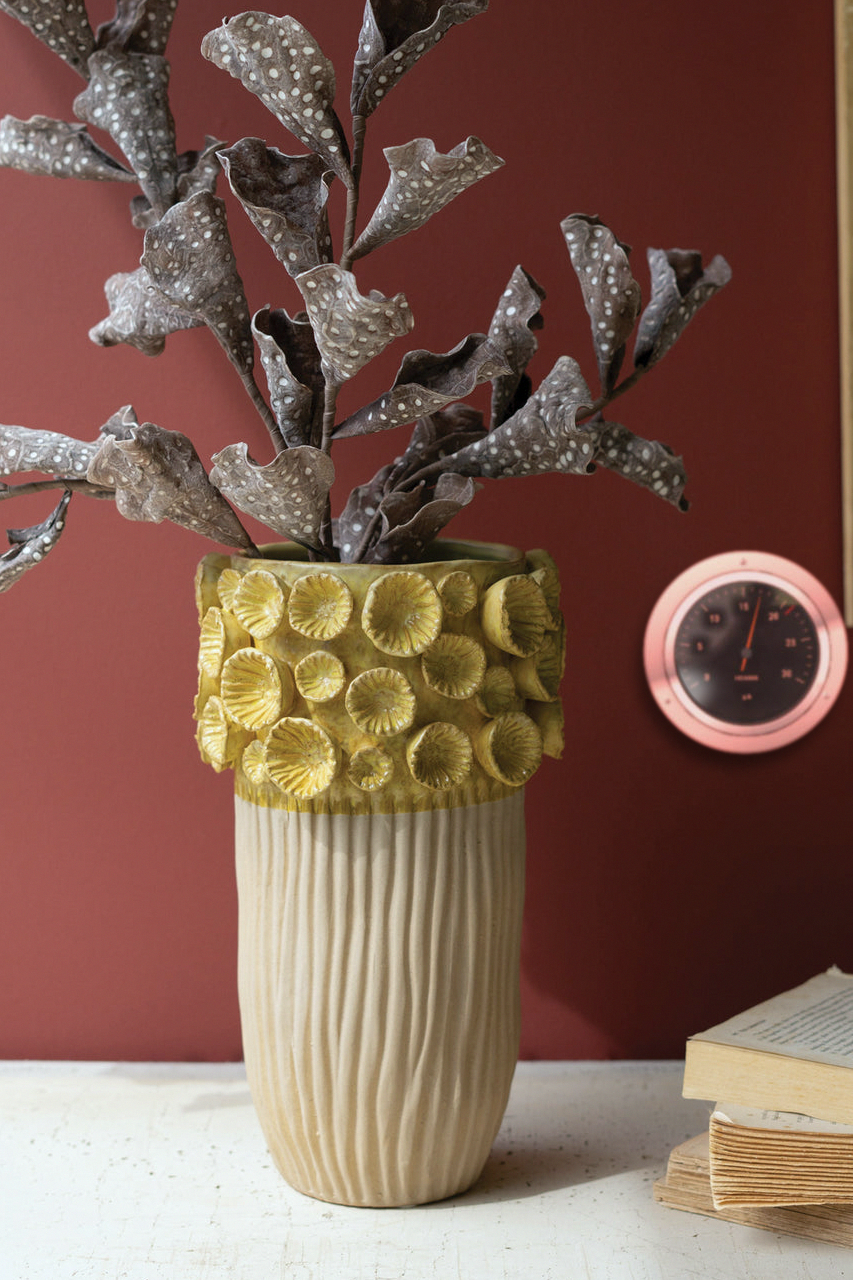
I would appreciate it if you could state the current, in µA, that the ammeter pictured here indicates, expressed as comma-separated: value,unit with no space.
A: 17,µA
